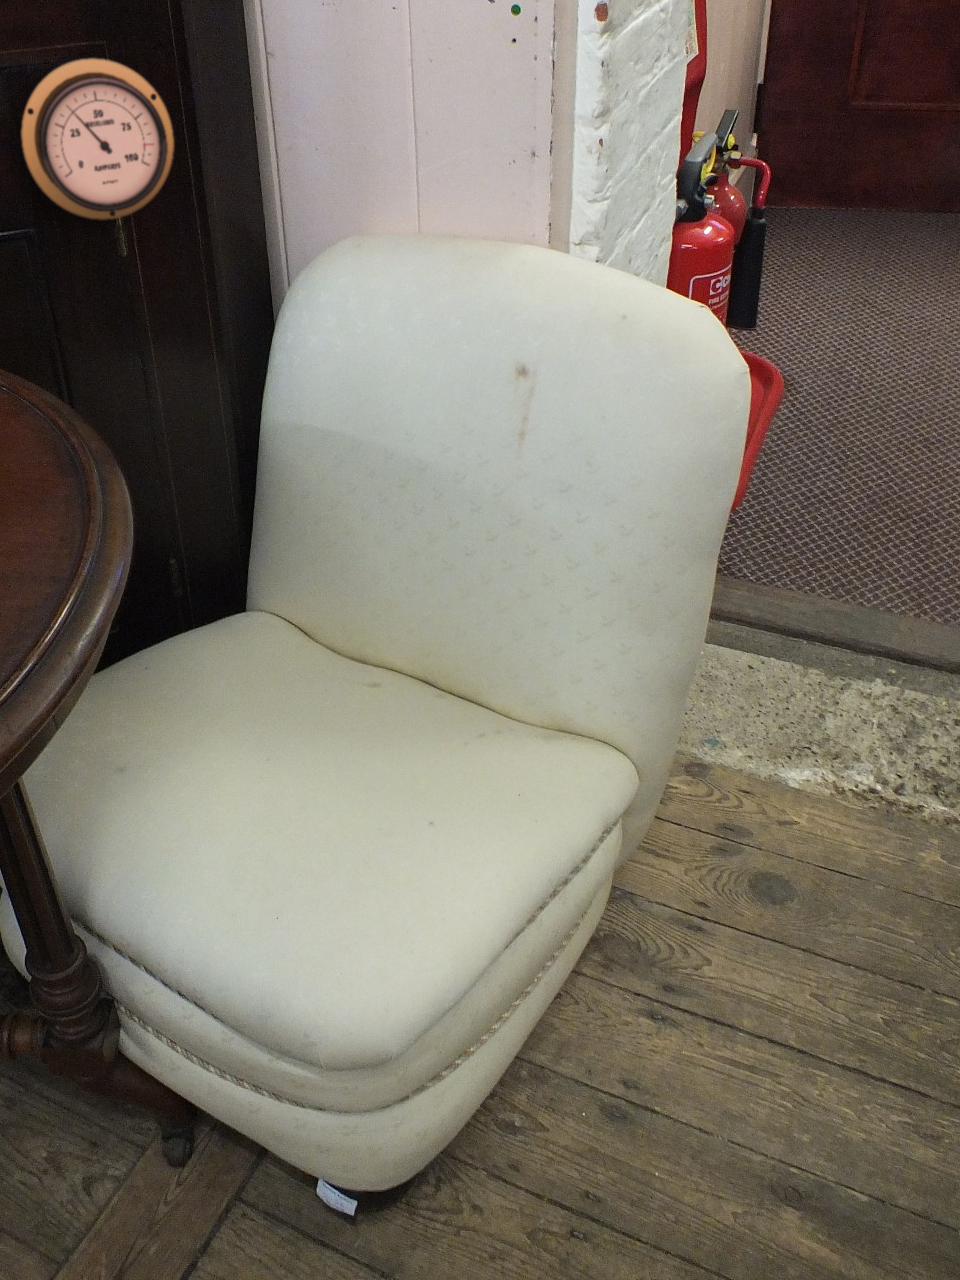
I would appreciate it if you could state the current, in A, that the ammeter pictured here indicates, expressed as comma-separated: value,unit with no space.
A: 35,A
